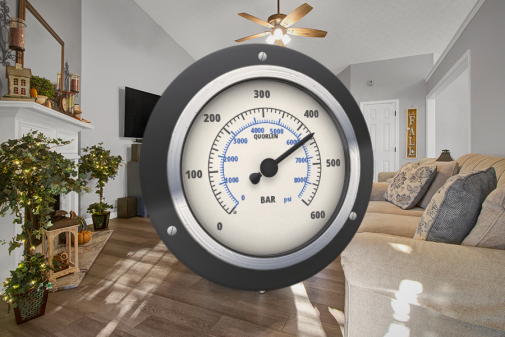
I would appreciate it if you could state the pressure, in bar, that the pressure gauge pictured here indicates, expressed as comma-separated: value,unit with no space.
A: 430,bar
